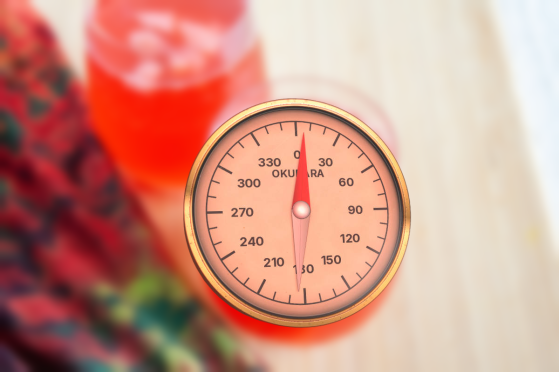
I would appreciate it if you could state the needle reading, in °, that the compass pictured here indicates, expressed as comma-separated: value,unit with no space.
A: 5,°
